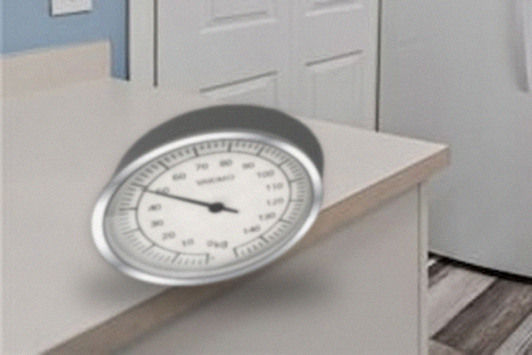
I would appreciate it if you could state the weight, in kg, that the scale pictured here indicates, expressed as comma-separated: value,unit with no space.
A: 50,kg
